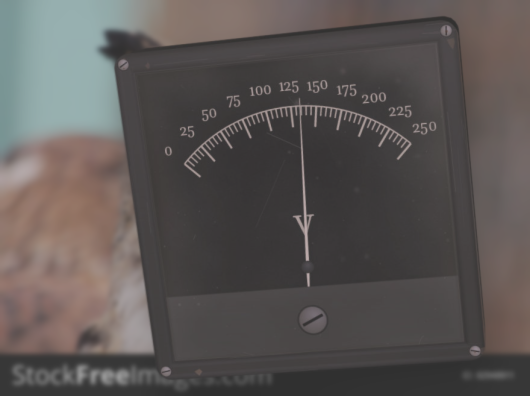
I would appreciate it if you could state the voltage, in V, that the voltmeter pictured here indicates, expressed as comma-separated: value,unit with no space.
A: 135,V
